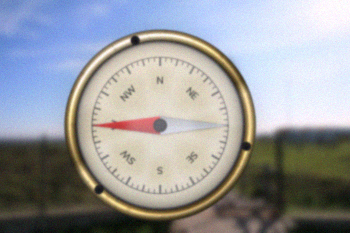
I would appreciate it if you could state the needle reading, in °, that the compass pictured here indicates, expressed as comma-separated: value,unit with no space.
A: 270,°
